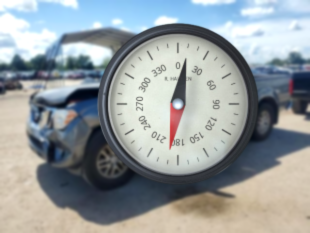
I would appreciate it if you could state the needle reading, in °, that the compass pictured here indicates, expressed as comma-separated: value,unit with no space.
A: 190,°
